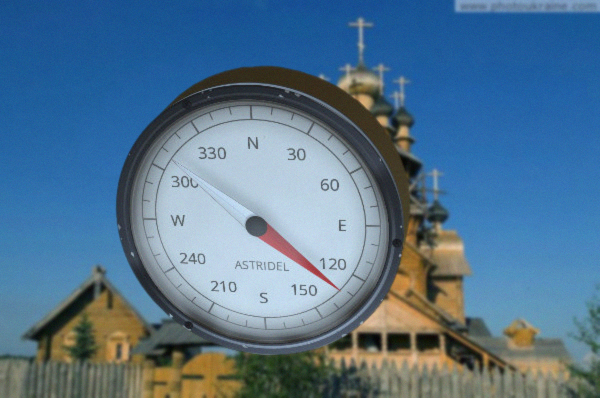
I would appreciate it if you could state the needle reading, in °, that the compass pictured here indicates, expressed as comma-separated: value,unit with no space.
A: 130,°
